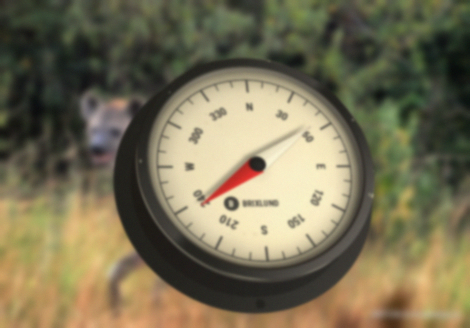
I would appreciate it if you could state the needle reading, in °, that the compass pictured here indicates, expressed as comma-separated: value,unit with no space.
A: 235,°
